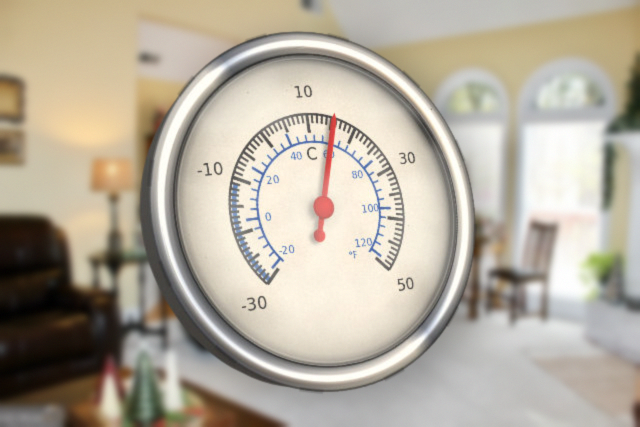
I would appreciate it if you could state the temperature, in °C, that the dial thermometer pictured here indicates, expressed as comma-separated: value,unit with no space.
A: 15,°C
